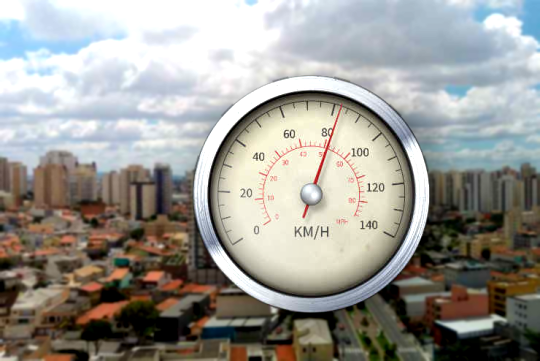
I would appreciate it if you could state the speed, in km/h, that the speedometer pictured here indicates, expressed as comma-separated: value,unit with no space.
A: 82.5,km/h
